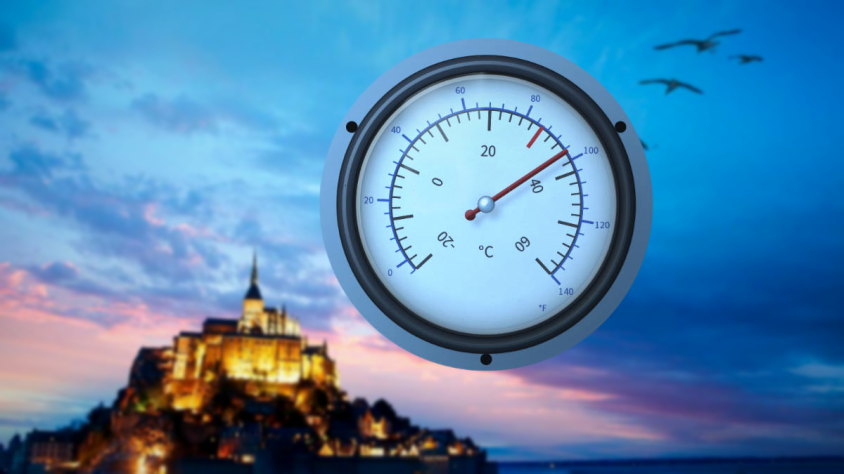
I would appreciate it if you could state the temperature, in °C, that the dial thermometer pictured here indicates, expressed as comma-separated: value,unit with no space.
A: 36,°C
